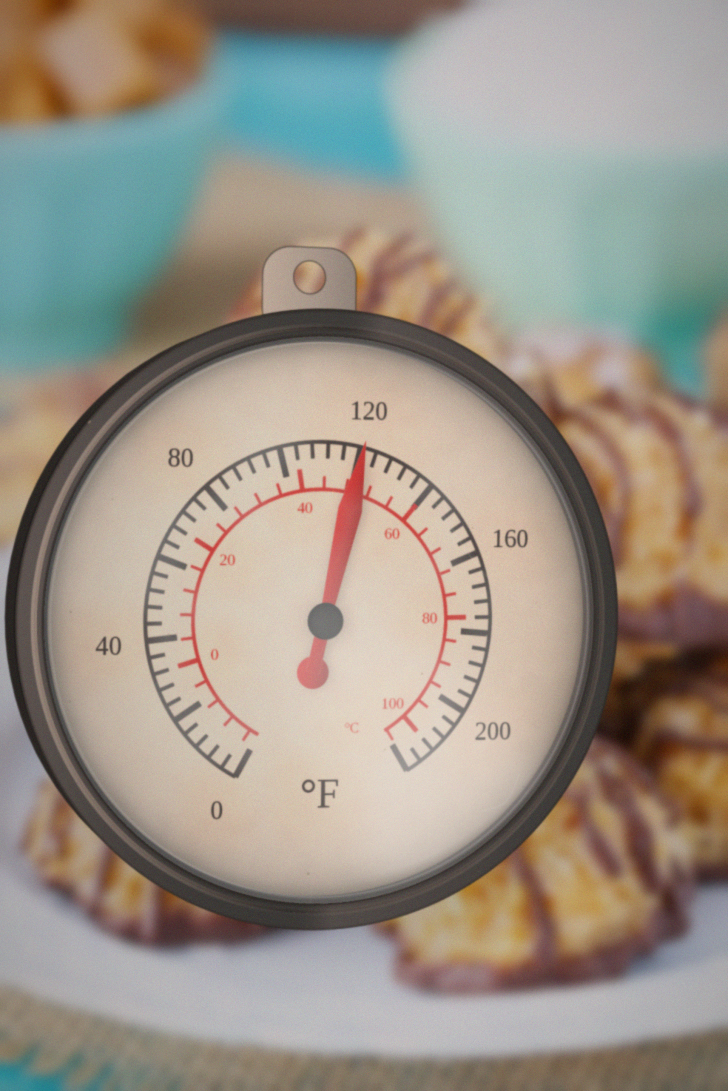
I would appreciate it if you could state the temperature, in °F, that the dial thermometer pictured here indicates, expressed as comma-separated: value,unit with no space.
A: 120,°F
